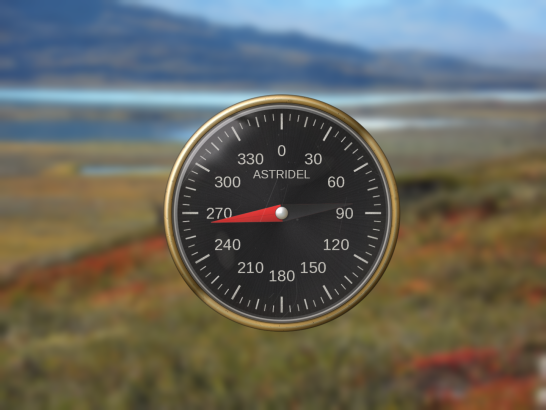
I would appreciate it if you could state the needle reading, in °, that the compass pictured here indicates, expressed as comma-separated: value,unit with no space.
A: 262.5,°
